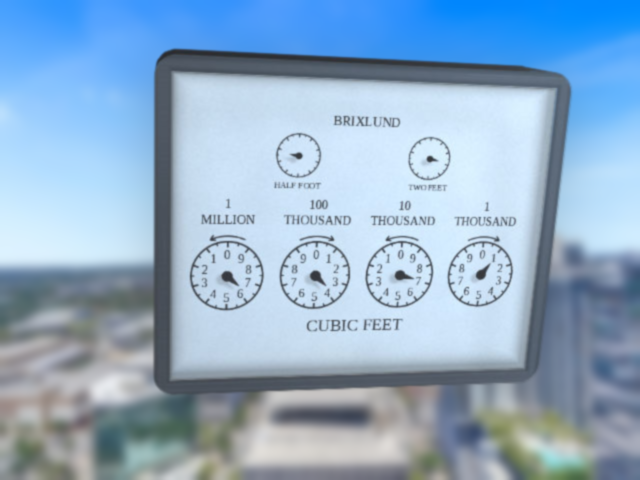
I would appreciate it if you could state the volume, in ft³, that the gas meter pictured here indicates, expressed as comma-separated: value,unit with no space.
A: 637100,ft³
